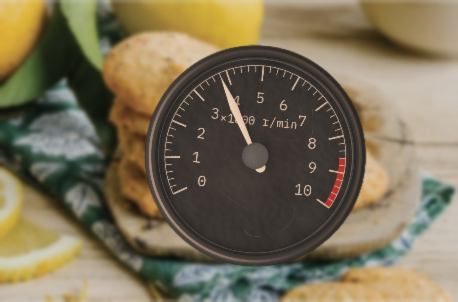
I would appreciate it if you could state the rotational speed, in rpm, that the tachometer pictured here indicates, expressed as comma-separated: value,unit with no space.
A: 3800,rpm
